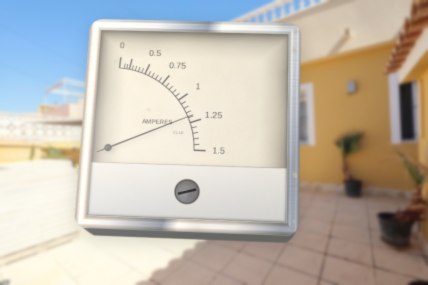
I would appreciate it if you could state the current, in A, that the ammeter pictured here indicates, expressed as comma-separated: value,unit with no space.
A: 1.2,A
